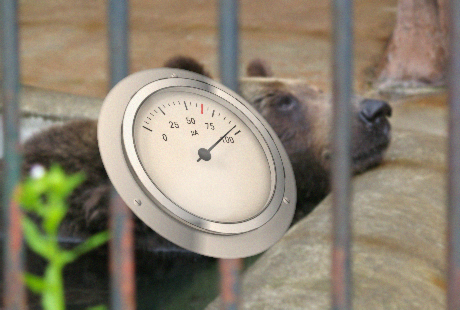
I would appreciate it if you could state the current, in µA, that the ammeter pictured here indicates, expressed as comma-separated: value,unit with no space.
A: 95,µA
